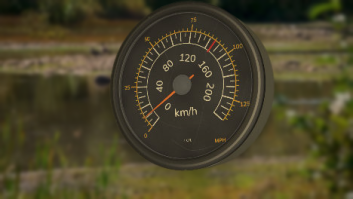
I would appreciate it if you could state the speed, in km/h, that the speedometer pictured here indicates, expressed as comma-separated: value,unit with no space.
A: 10,km/h
